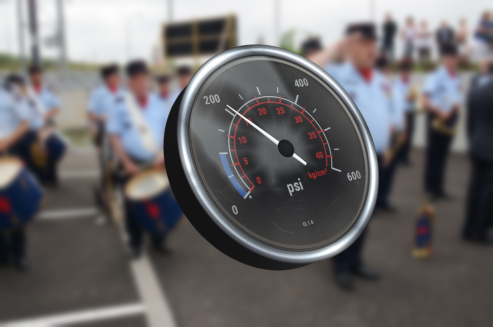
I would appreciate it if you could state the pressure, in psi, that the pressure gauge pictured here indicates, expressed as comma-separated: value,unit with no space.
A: 200,psi
